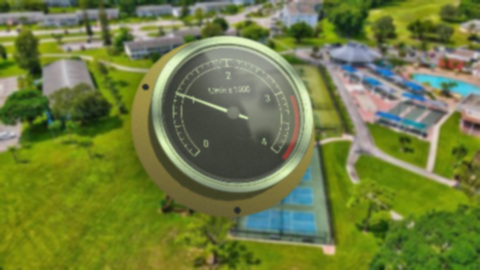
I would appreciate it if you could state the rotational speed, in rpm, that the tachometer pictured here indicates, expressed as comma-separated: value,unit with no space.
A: 1000,rpm
